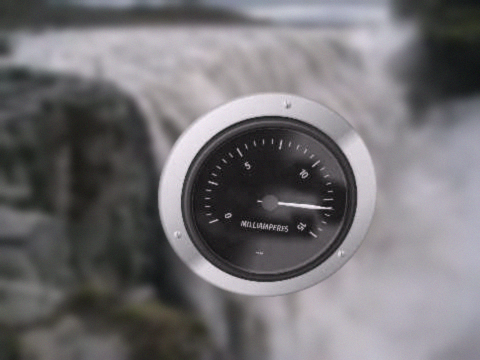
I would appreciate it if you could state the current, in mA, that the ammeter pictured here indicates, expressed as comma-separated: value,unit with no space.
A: 13,mA
